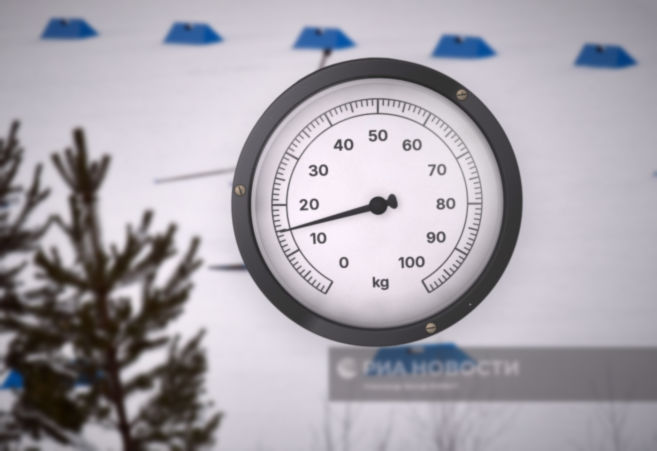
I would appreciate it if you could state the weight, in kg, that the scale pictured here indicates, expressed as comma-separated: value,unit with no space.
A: 15,kg
